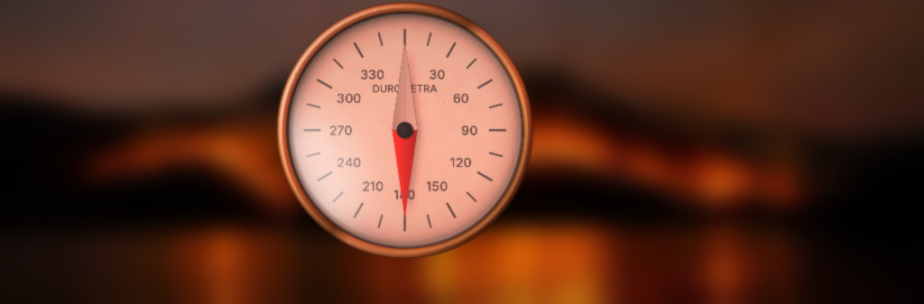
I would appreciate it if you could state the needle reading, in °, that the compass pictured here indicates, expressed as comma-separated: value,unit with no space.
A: 180,°
